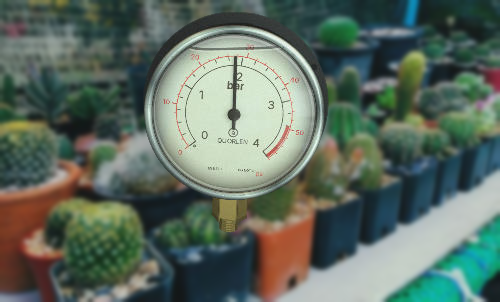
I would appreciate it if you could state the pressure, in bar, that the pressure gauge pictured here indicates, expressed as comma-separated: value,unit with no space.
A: 1.9,bar
